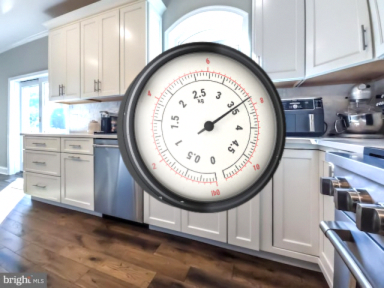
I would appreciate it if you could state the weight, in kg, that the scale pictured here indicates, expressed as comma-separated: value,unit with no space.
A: 3.5,kg
